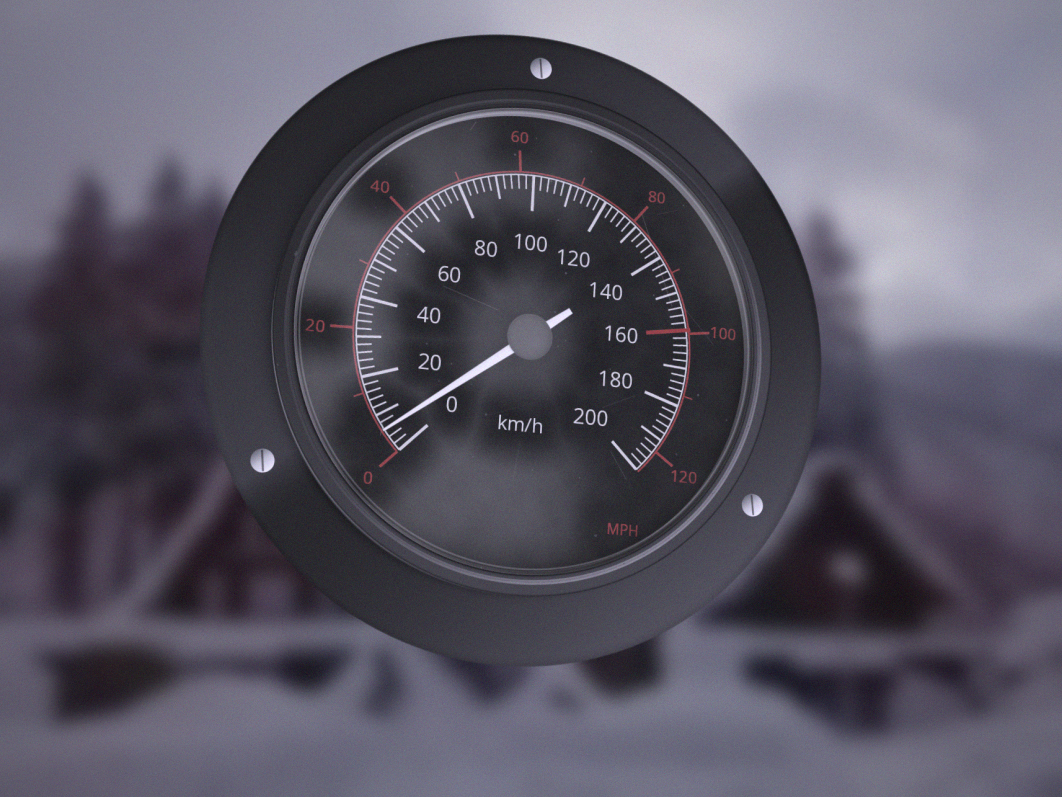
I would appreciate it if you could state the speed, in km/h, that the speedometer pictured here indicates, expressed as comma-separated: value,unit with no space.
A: 6,km/h
